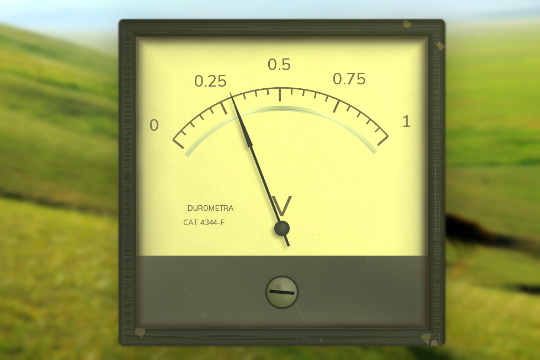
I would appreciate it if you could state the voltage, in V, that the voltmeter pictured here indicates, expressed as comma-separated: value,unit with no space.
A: 0.3,V
